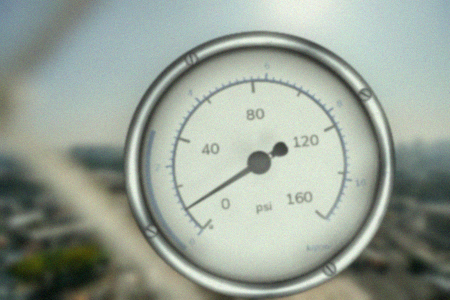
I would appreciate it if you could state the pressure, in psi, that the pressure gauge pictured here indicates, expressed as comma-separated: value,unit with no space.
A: 10,psi
